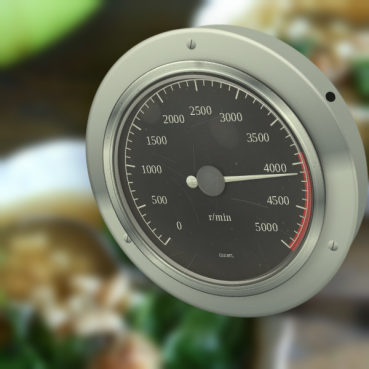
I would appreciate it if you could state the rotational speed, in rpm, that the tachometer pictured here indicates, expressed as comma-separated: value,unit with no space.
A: 4100,rpm
